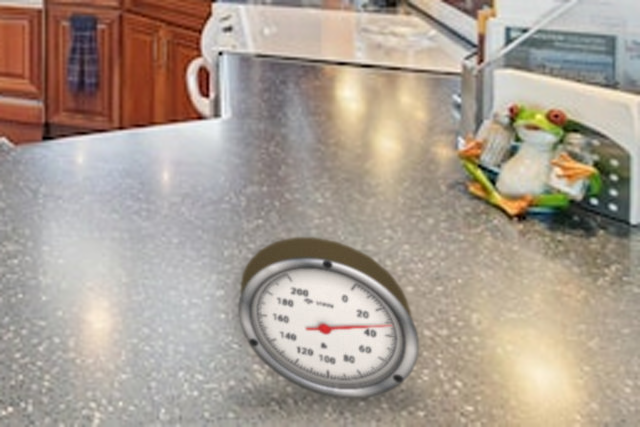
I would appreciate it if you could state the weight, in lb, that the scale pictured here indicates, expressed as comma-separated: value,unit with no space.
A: 30,lb
